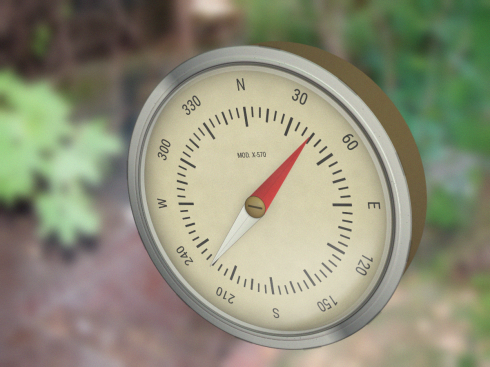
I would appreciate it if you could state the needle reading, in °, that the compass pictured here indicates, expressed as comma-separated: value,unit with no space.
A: 45,°
